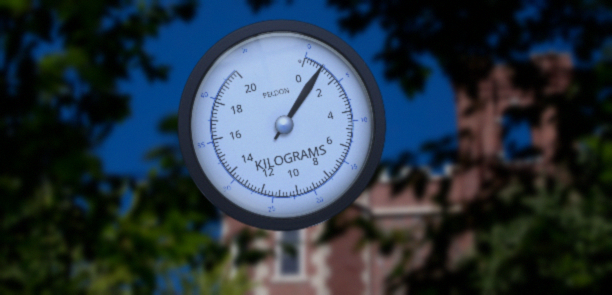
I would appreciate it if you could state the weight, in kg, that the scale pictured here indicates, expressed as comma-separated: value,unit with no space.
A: 1,kg
